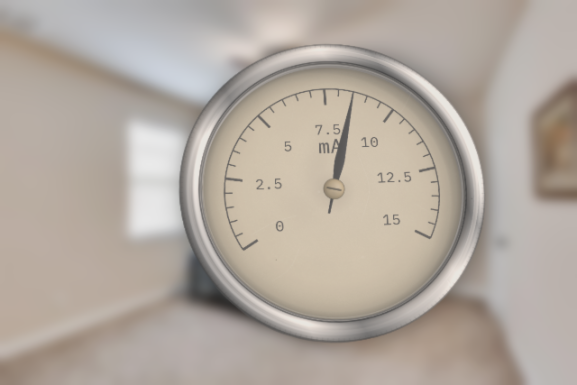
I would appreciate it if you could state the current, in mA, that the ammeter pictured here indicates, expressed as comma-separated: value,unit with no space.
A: 8.5,mA
